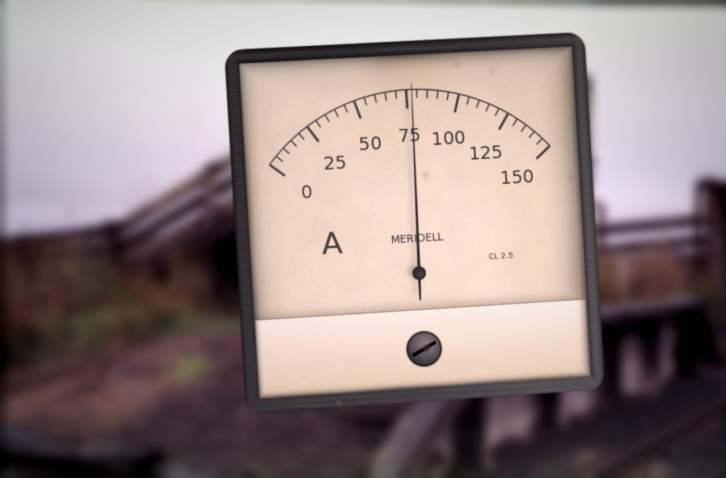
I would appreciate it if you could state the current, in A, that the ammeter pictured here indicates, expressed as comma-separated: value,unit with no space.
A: 77.5,A
